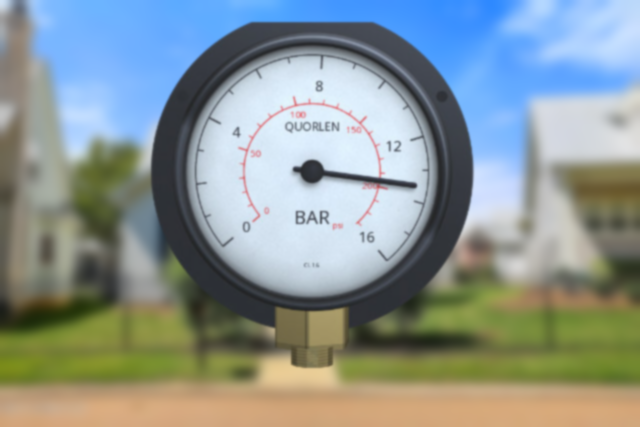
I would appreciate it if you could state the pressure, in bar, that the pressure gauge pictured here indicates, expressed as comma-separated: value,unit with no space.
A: 13.5,bar
